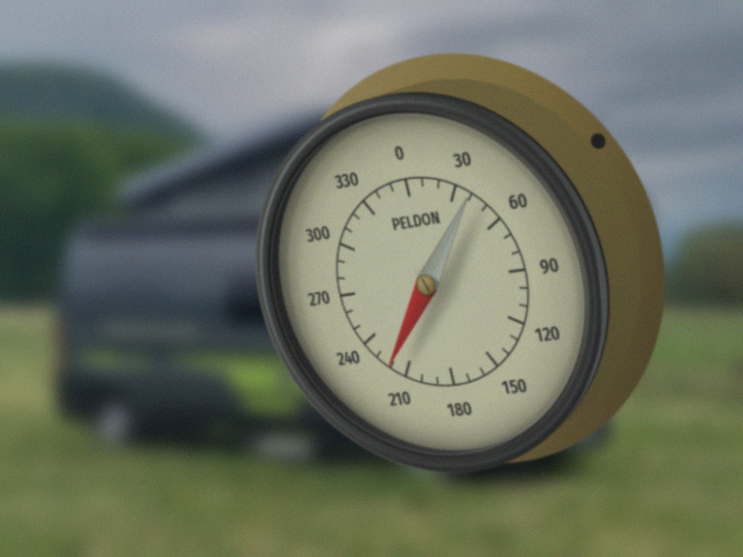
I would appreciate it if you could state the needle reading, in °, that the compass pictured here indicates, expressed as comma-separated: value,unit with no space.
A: 220,°
